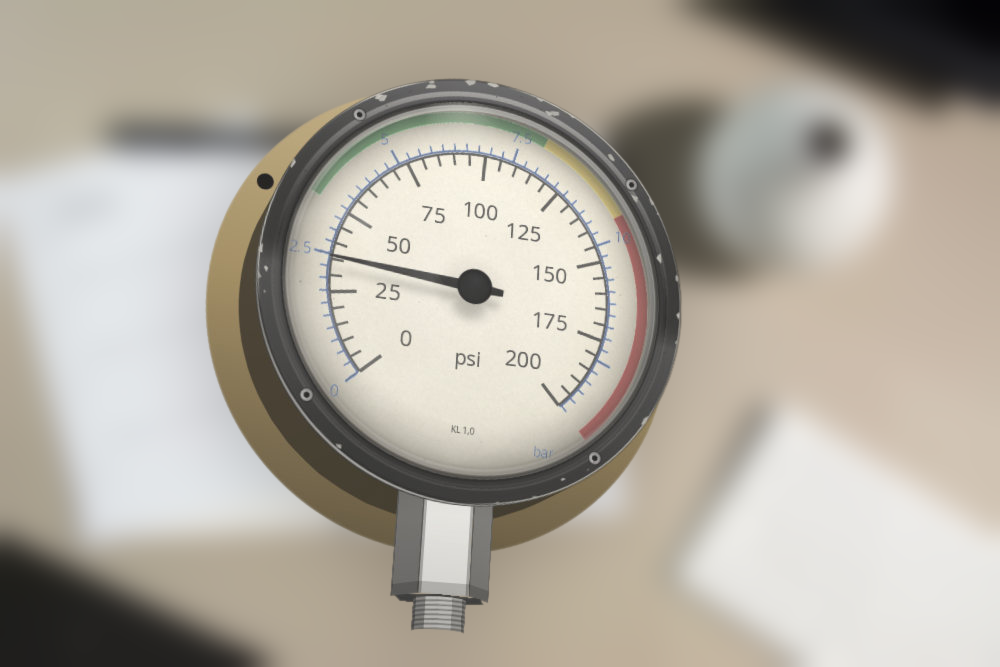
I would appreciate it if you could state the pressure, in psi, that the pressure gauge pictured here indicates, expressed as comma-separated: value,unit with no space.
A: 35,psi
